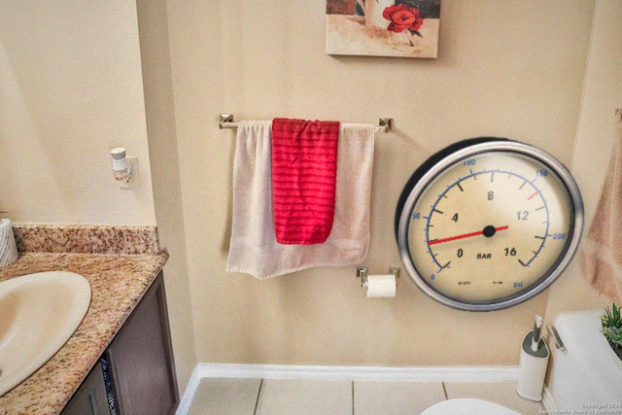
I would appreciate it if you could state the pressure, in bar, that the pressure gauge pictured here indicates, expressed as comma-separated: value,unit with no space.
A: 2,bar
